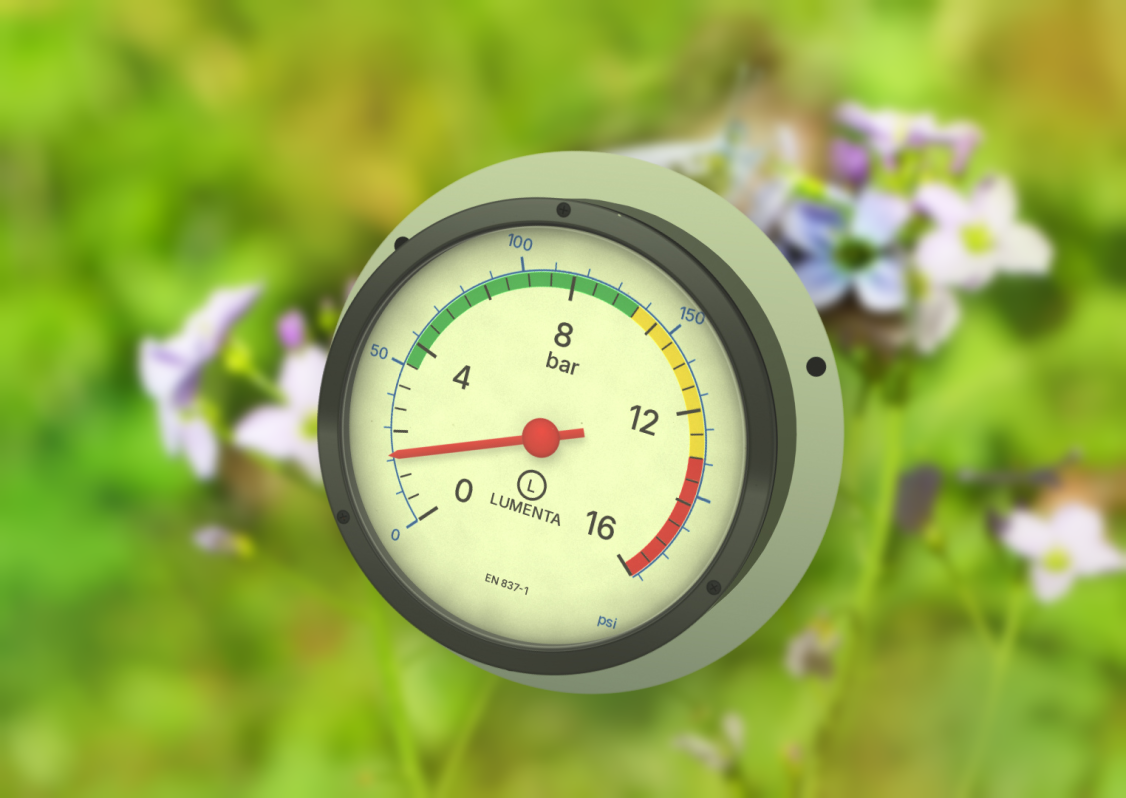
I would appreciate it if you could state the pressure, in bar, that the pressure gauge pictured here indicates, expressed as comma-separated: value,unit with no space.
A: 1.5,bar
